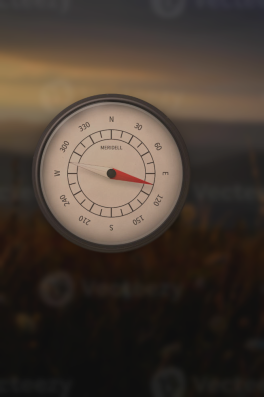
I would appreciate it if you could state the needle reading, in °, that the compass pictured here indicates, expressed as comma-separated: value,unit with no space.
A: 105,°
